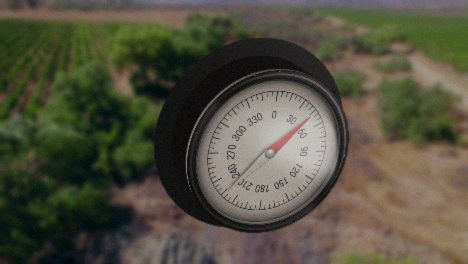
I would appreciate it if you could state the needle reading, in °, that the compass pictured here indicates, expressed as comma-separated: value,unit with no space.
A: 45,°
